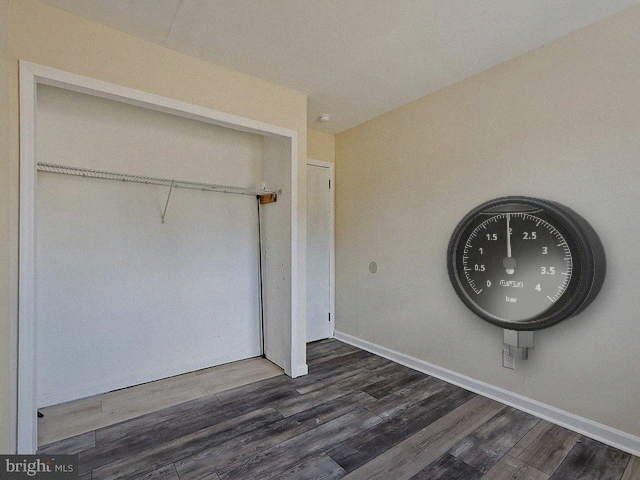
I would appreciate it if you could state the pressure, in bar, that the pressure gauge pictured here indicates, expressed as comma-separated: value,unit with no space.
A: 2,bar
